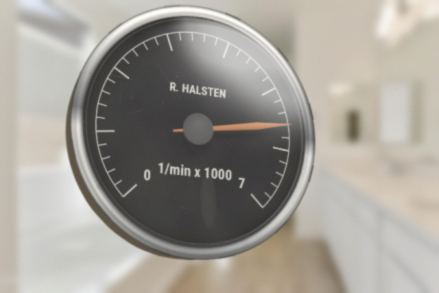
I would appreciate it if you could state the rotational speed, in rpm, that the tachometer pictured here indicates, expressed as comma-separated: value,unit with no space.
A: 5600,rpm
